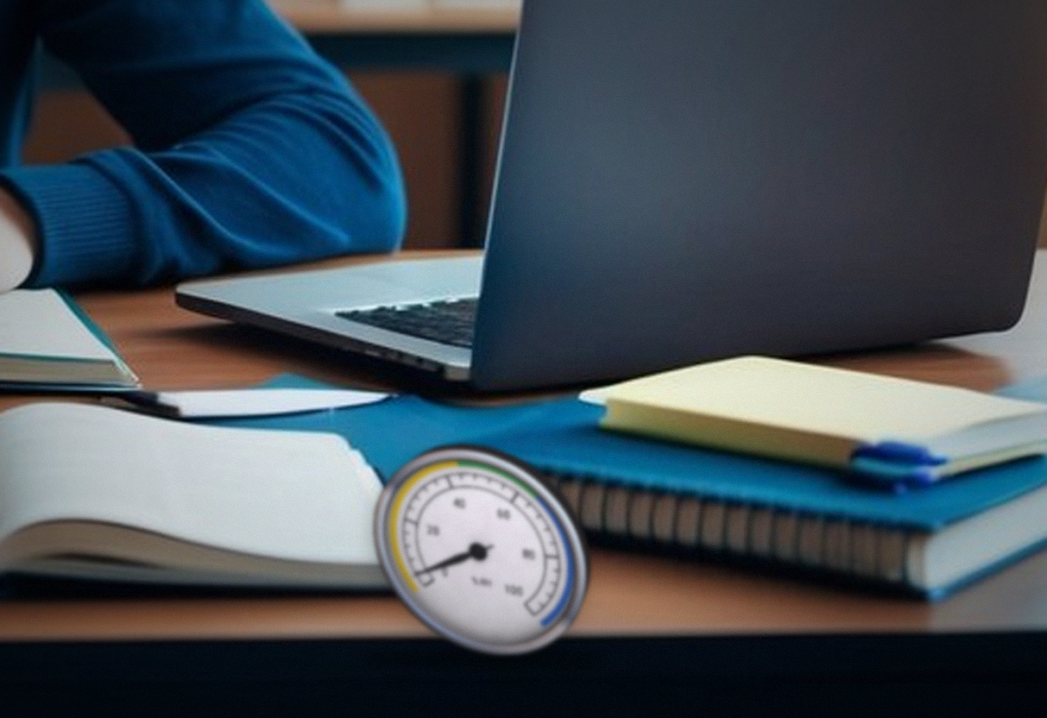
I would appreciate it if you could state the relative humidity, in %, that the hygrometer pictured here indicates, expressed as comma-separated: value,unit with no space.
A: 4,%
